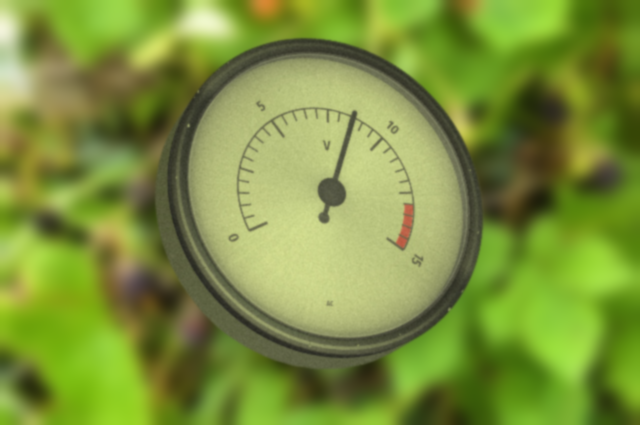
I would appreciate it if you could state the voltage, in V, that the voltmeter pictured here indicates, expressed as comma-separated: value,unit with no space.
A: 8.5,V
